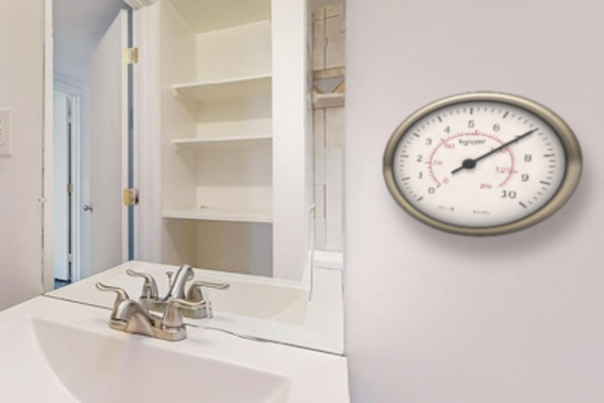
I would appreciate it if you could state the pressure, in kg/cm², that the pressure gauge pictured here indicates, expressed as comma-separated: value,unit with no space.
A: 7,kg/cm²
